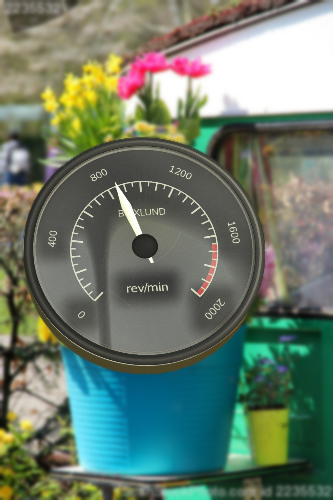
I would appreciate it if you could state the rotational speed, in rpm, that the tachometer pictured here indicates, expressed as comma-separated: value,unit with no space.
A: 850,rpm
